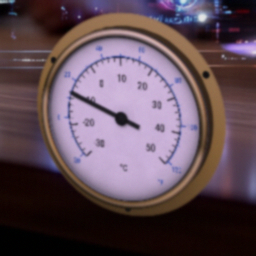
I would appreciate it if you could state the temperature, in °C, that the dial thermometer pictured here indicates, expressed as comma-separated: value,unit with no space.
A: -10,°C
